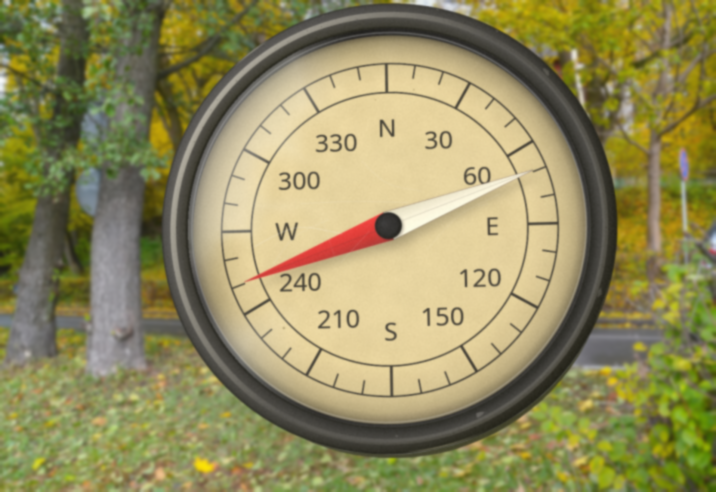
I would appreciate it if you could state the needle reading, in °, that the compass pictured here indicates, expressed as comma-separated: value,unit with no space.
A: 250,°
